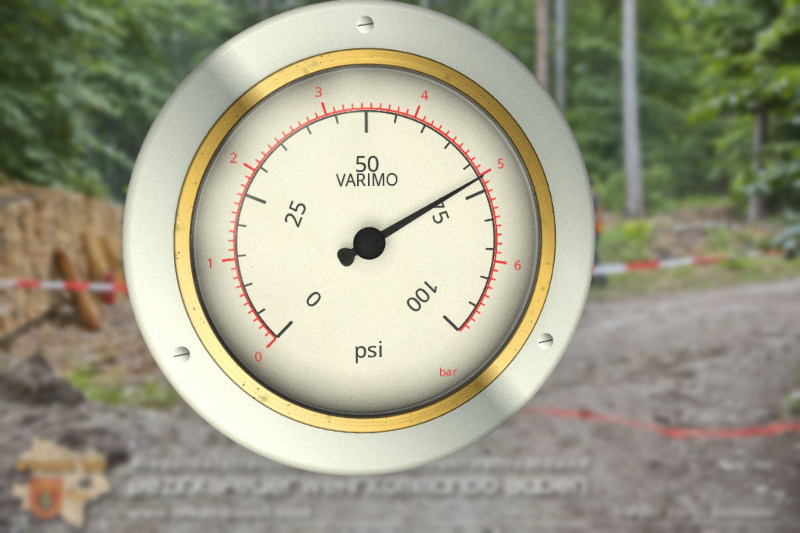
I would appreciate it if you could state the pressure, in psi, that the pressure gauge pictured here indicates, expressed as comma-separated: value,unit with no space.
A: 72.5,psi
